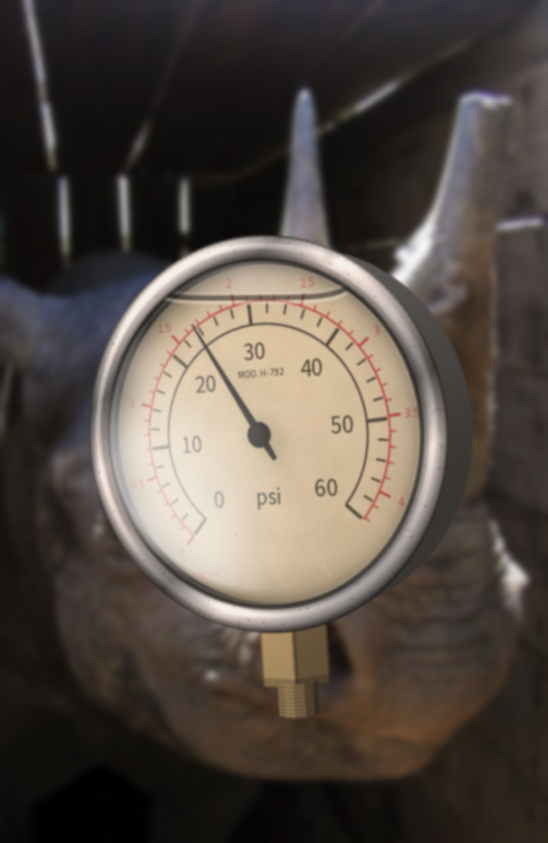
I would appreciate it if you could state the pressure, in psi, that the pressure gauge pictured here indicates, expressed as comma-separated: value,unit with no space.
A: 24,psi
